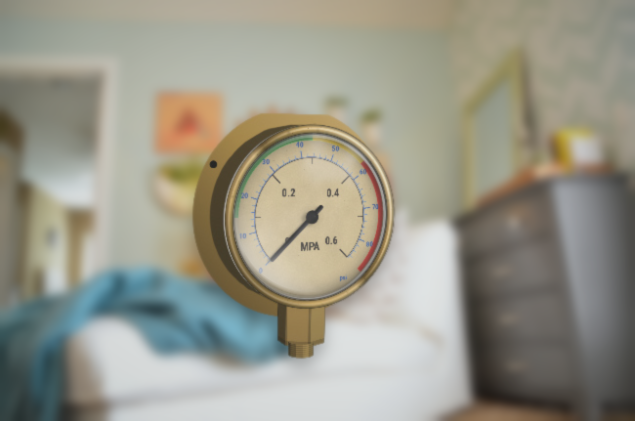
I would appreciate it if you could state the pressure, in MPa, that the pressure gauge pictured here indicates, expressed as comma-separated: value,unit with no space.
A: 0,MPa
